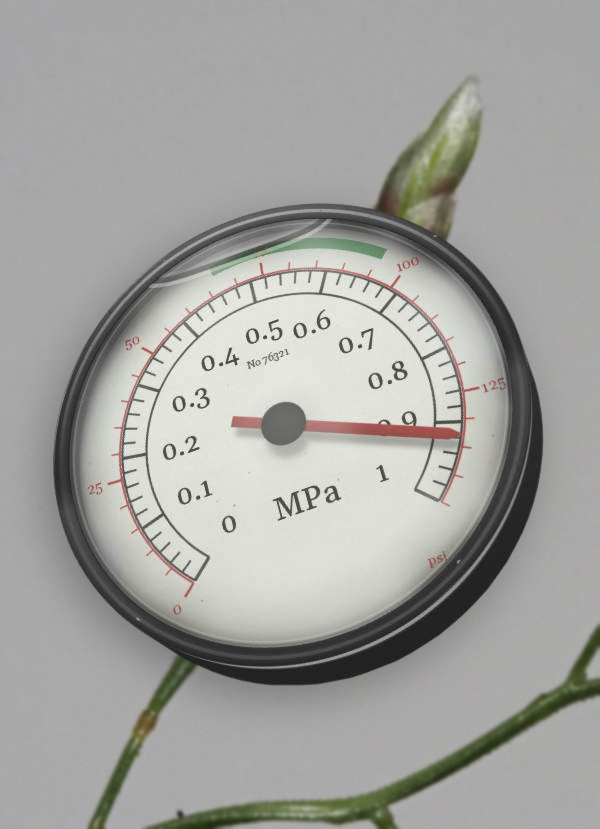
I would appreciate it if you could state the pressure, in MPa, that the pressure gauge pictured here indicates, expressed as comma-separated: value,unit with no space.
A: 0.92,MPa
